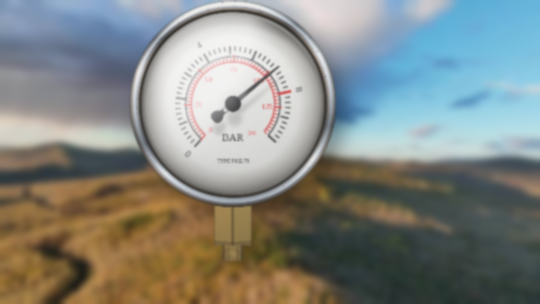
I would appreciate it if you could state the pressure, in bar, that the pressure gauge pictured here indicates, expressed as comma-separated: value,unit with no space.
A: 7,bar
